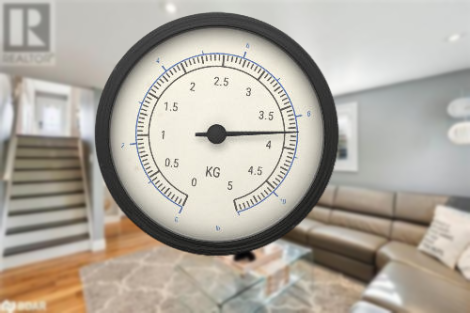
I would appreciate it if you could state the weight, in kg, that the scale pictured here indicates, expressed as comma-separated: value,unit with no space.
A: 3.8,kg
